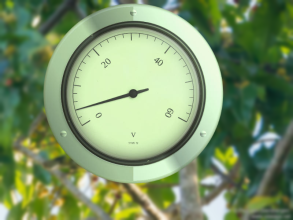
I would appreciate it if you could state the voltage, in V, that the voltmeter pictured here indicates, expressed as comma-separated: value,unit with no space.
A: 4,V
